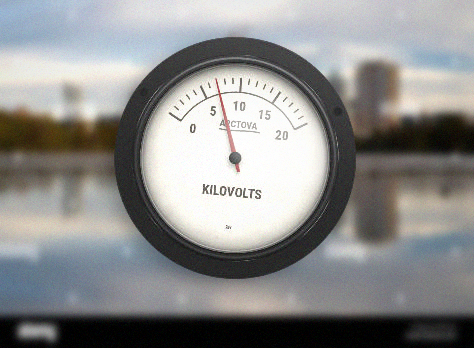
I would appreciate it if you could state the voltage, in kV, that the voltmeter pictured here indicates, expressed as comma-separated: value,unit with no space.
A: 7,kV
